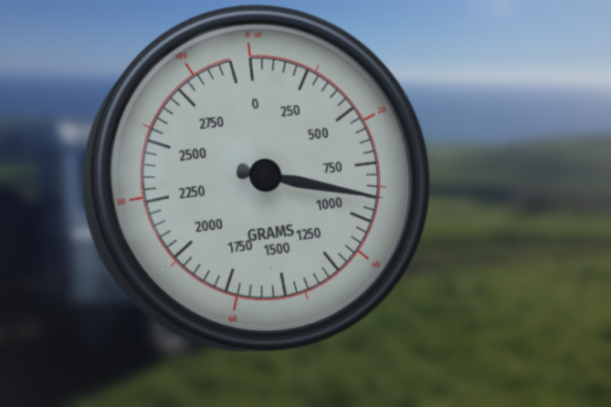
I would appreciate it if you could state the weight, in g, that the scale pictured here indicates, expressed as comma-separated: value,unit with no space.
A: 900,g
